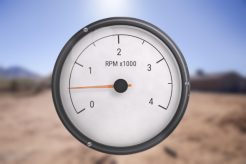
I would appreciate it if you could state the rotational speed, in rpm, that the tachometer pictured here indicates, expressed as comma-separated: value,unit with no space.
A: 500,rpm
